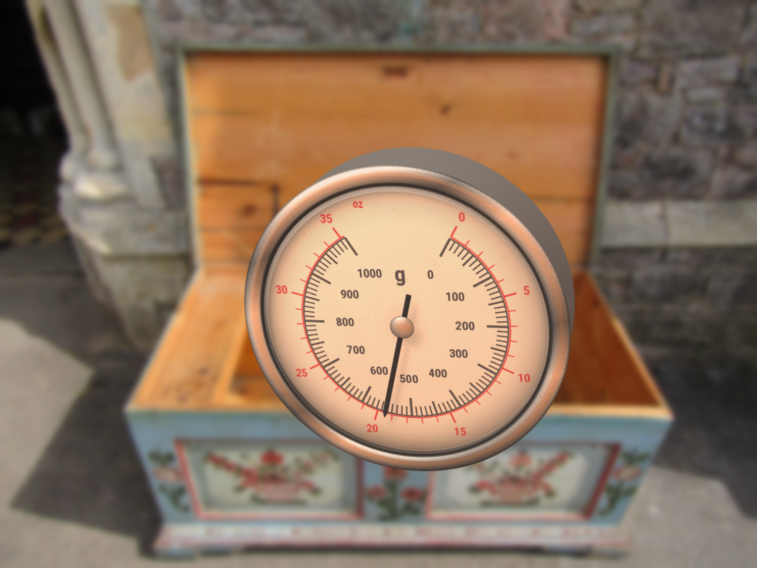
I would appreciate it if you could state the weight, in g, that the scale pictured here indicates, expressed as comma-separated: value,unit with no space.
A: 550,g
